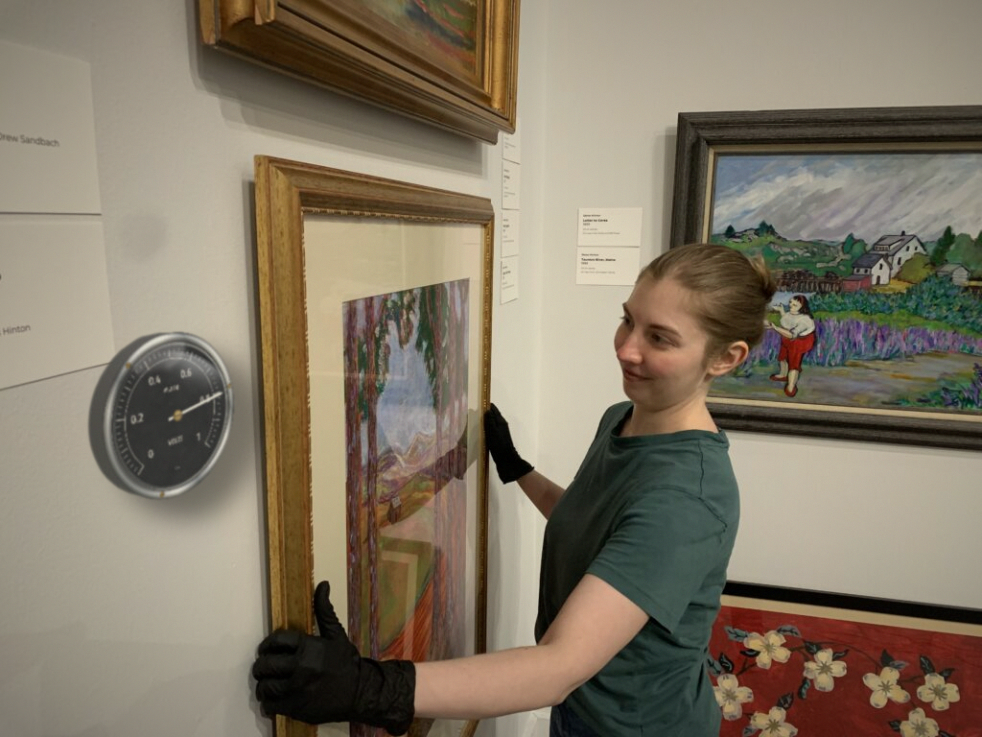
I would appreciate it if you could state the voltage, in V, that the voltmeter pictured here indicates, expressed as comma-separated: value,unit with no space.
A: 0.8,V
